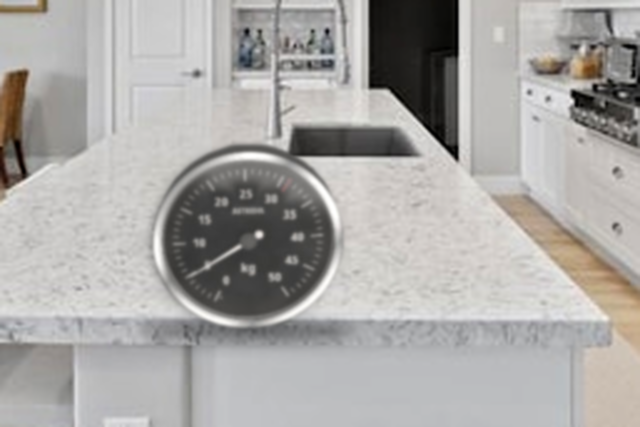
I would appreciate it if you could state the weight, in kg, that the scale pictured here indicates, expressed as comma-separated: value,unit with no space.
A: 5,kg
